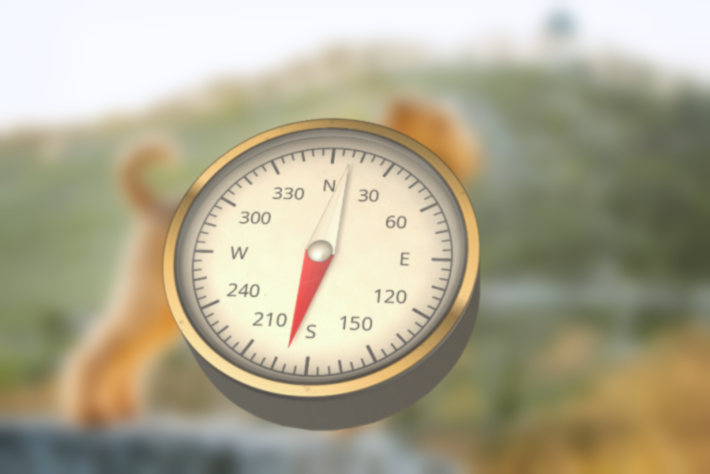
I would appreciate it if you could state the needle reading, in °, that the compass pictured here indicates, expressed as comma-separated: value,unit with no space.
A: 190,°
